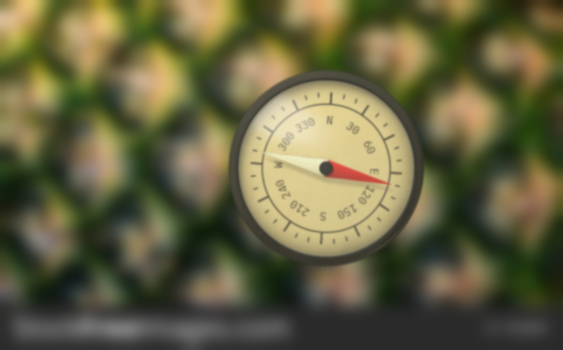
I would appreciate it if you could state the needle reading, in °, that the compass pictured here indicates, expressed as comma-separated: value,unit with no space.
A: 100,°
